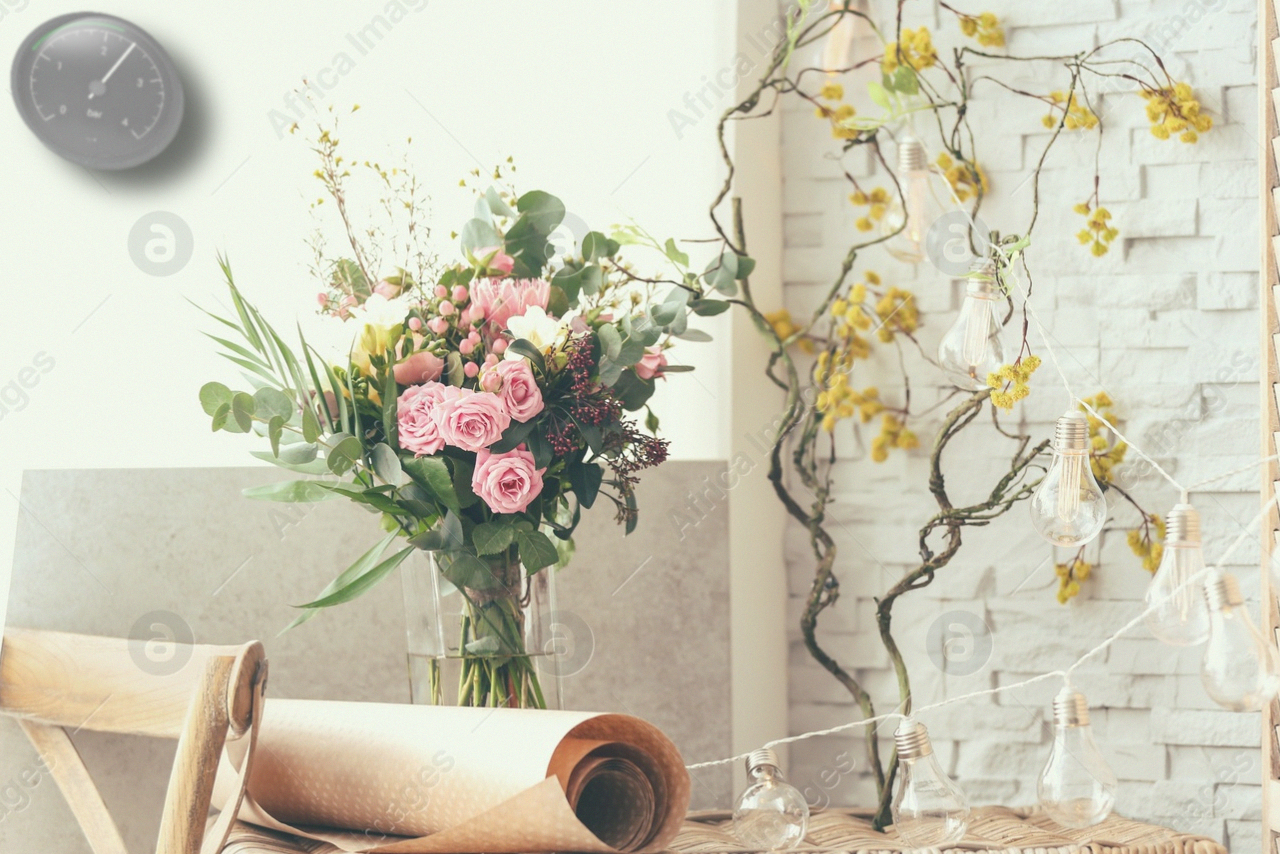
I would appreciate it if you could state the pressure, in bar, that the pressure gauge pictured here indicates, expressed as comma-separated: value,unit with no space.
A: 2.4,bar
